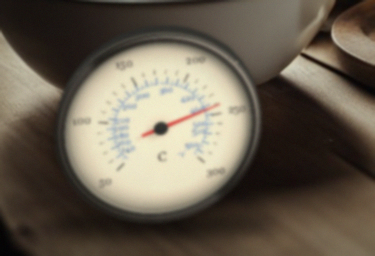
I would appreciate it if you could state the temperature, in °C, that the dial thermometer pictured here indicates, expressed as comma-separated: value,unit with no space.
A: 240,°C
